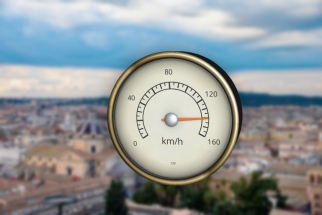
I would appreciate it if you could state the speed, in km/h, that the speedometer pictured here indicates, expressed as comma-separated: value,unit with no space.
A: 140,km/h
